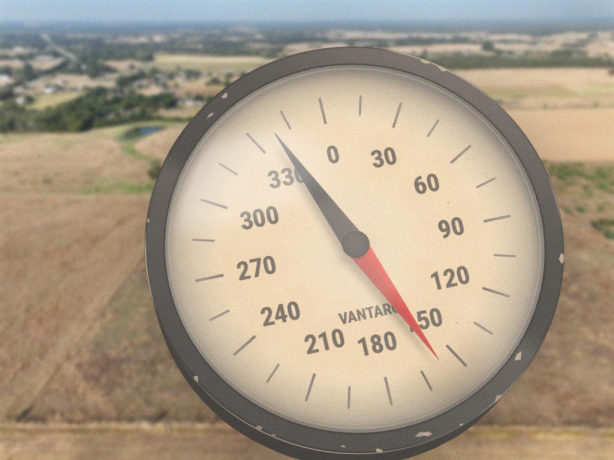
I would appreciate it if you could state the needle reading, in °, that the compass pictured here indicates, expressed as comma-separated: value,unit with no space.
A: 157.5,°
